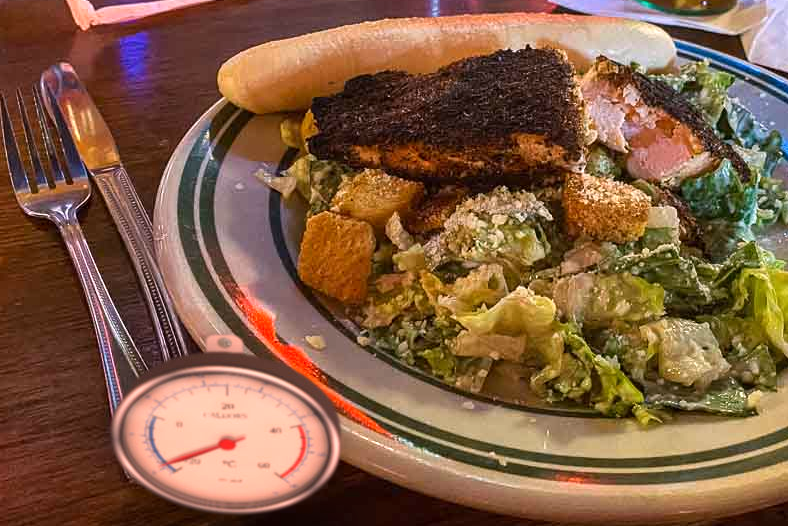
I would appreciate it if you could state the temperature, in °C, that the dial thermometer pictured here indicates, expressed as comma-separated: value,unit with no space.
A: -16,°C
